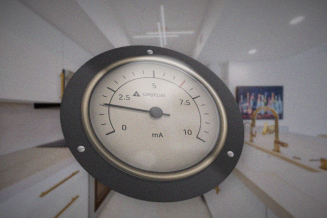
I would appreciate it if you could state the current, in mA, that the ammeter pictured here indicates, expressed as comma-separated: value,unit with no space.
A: 1.5,mA
